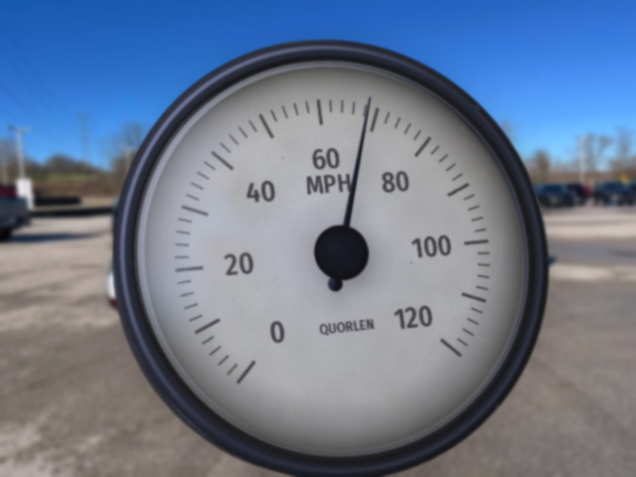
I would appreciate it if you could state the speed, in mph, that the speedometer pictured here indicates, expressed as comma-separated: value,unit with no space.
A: 68,mph
